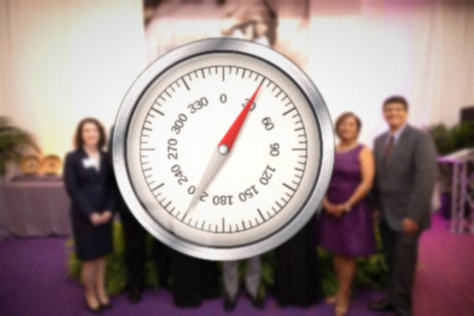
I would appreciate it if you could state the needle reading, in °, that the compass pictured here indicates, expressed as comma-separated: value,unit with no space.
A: 30,°
